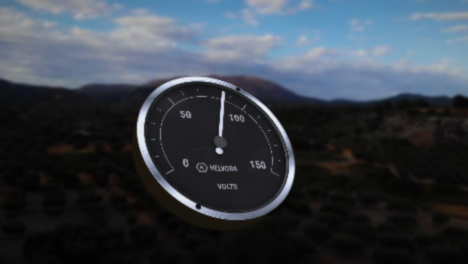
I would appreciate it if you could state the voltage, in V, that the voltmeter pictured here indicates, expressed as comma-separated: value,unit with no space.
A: 85,V
